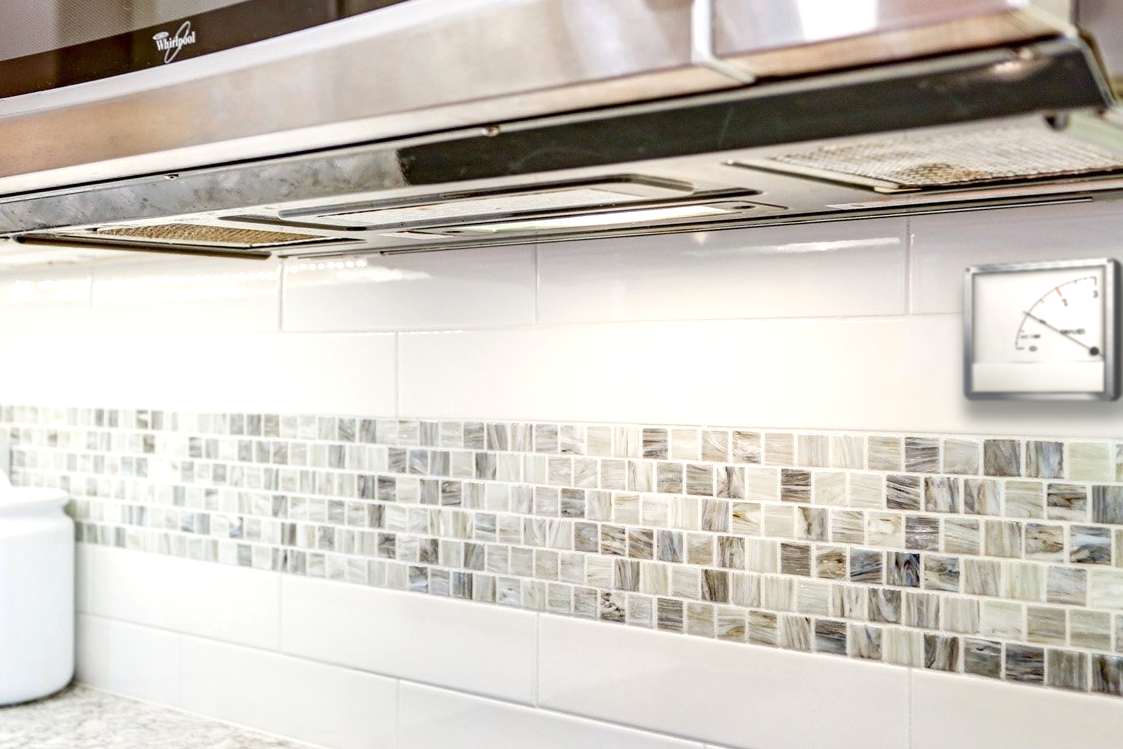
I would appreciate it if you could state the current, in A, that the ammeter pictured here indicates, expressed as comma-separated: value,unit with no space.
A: 1,A
